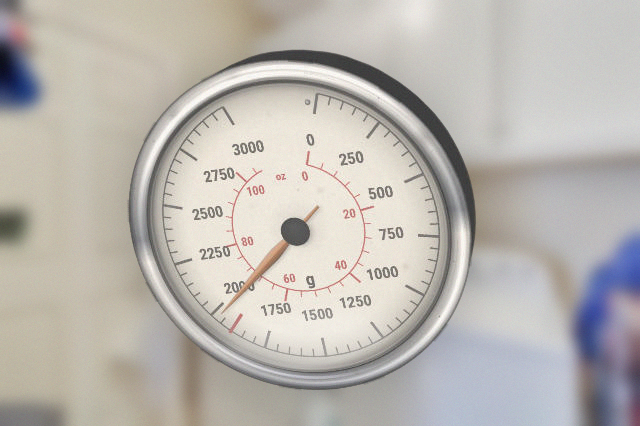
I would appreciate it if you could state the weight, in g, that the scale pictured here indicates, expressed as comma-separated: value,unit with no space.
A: 1975,g
